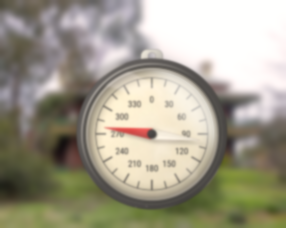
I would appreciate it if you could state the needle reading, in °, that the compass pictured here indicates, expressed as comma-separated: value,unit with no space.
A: 277.5,°
